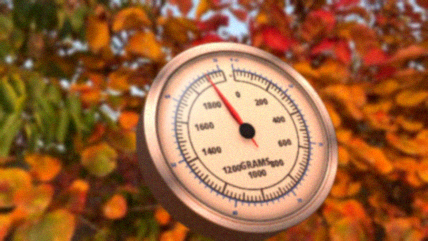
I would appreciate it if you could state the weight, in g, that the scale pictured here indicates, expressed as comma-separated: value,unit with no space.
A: 1900,g
